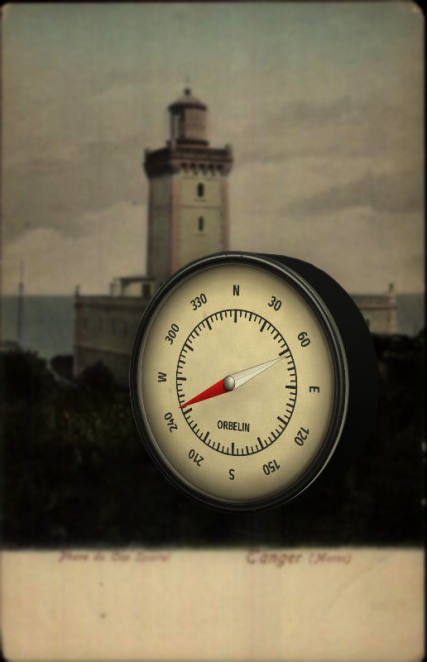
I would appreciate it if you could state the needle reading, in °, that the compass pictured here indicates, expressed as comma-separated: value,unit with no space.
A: 245,°
